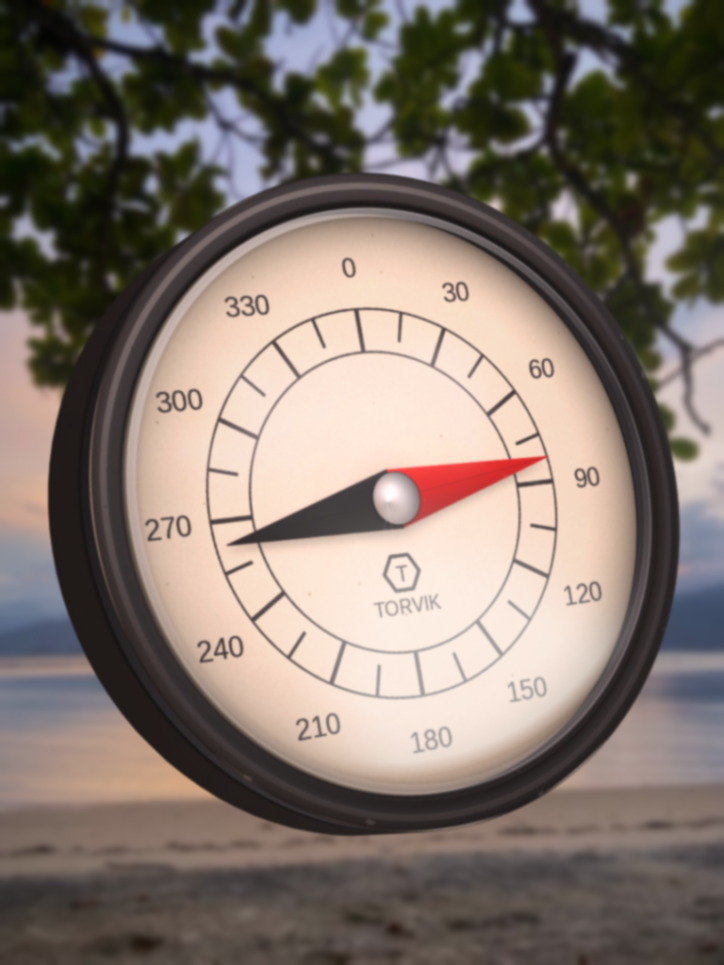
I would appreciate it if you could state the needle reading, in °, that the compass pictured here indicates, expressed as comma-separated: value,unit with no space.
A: 82.5,°
